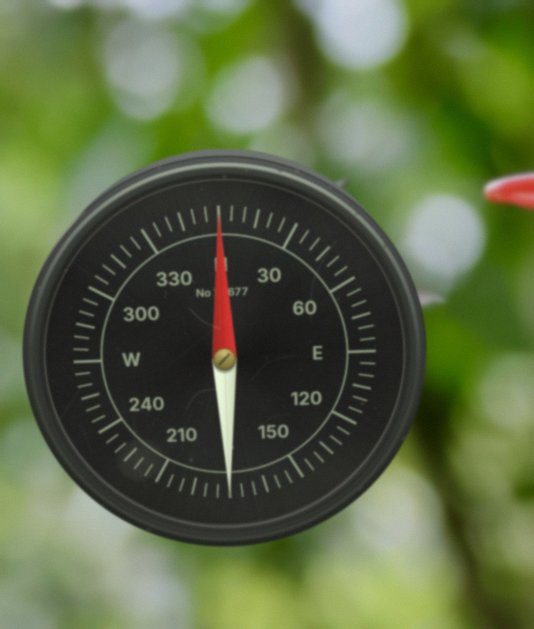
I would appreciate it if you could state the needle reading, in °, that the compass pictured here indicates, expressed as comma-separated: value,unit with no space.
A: 0,°
